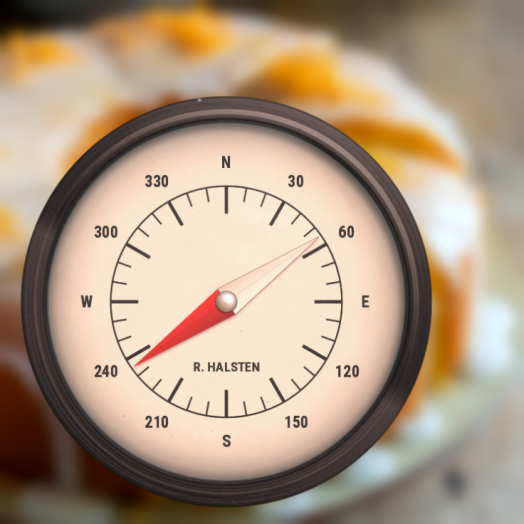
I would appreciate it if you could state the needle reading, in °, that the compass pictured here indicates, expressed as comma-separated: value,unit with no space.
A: 235,°
